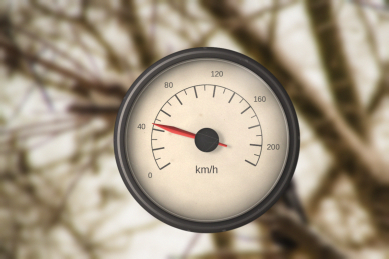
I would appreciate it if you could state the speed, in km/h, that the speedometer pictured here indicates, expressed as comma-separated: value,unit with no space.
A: 45,km/h
